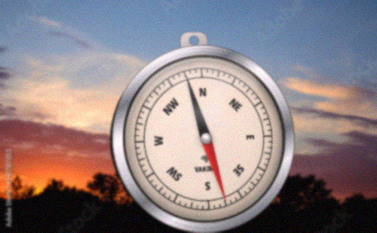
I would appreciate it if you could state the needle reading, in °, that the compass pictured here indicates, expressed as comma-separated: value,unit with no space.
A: 165,°
